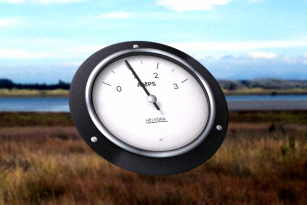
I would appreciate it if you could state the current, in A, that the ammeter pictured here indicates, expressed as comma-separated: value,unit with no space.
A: 1,A
